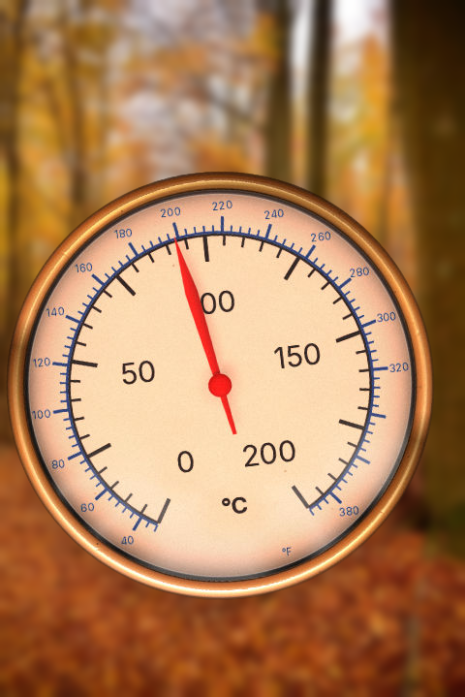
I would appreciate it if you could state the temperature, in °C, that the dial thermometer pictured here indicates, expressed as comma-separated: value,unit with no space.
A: 92.5,°C
